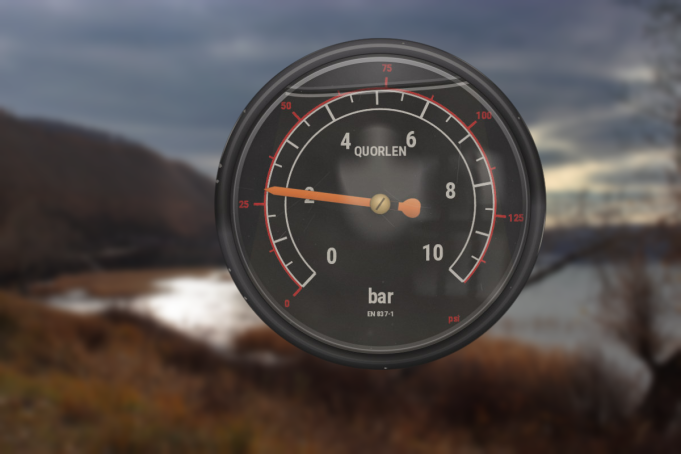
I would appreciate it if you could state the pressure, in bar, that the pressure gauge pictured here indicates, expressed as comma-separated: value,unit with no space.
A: 2,bar
